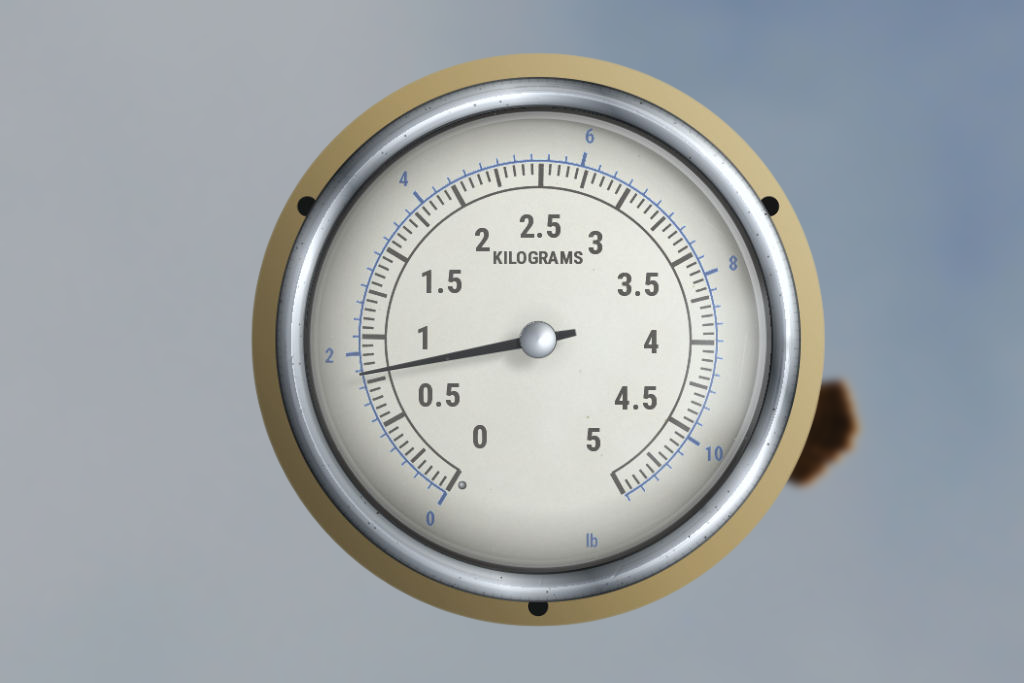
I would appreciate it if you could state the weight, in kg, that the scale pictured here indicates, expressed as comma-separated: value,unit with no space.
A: 0.8,kg
